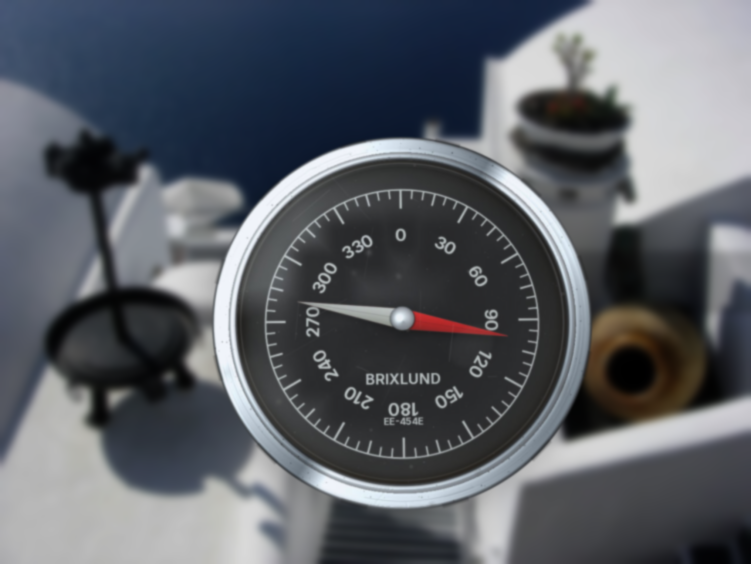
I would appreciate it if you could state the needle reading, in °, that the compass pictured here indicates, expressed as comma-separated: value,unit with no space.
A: 100,°
